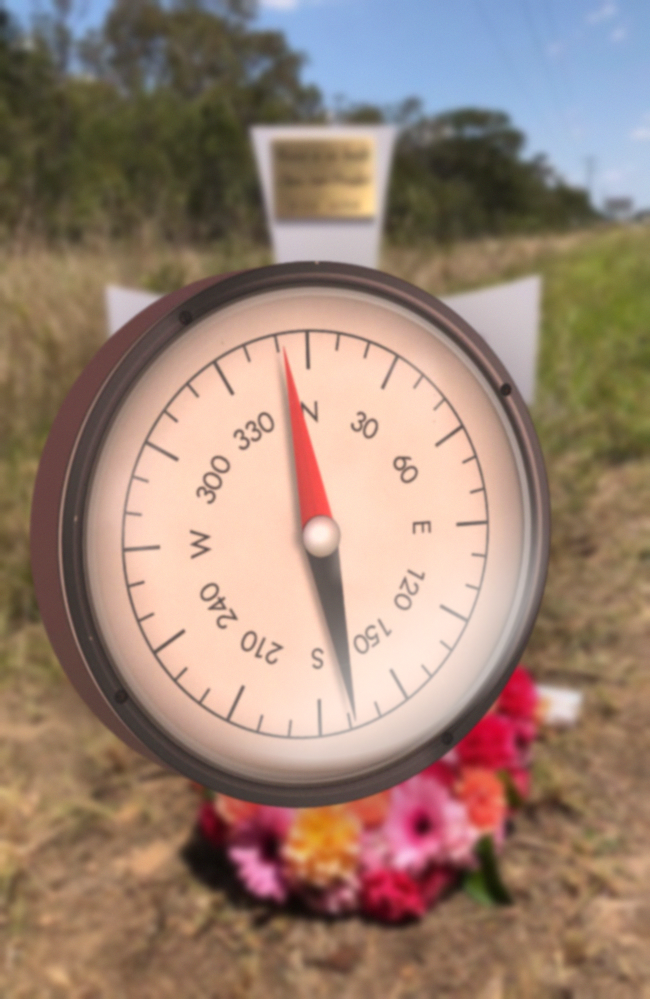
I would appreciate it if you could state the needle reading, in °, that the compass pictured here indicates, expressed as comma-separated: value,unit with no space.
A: 350,°
